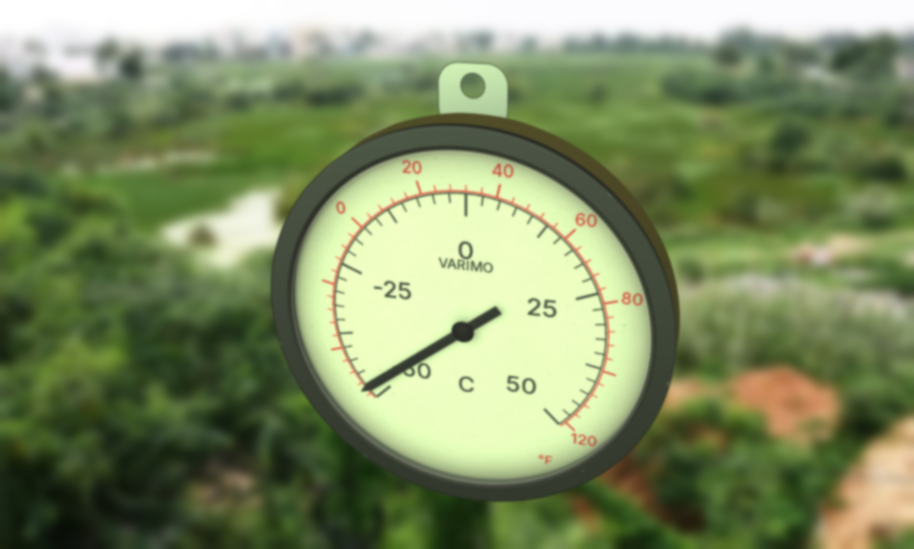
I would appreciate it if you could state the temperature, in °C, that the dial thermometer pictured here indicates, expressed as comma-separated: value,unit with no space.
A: -47.5,°C
